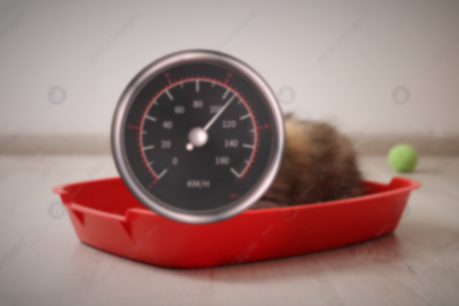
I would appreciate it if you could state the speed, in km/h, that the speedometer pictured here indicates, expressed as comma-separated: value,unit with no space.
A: 105,km/h
